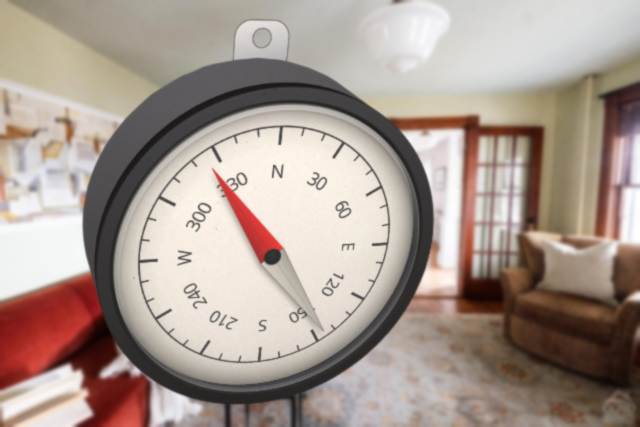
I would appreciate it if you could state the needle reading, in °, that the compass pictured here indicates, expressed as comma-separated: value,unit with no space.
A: 325,°
